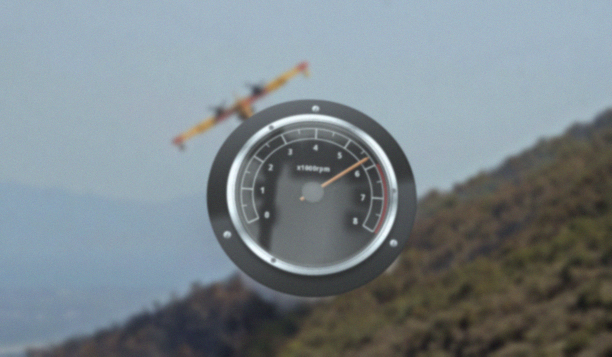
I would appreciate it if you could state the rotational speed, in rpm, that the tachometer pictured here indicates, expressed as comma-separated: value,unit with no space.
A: 5750,rpm
